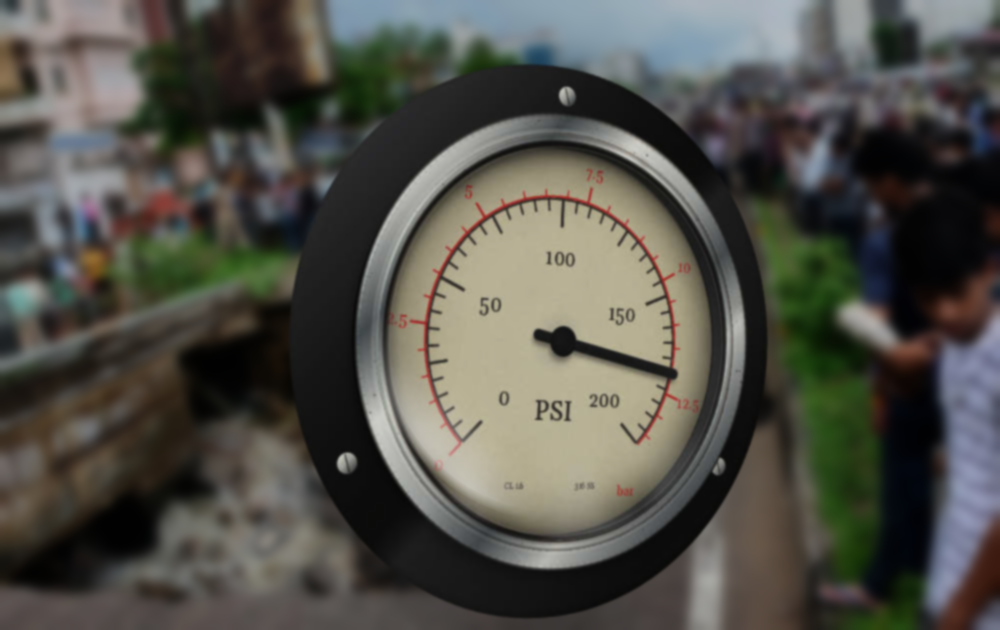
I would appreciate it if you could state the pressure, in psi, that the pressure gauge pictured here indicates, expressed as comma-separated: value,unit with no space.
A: 175,psi
